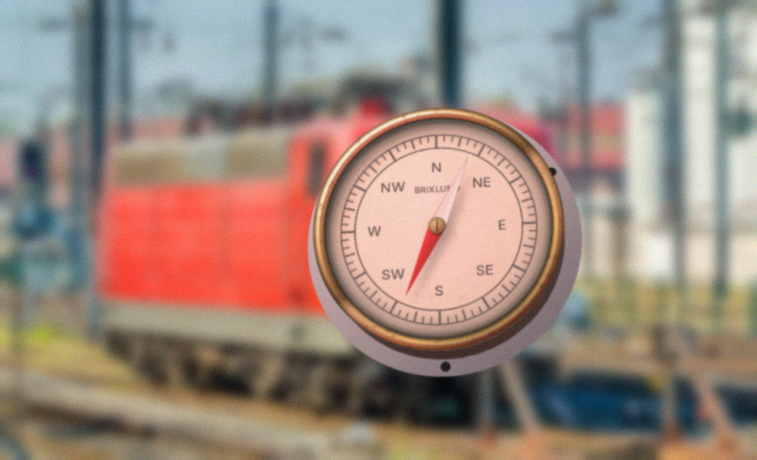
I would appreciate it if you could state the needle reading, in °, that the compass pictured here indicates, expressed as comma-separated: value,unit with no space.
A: 205,°
